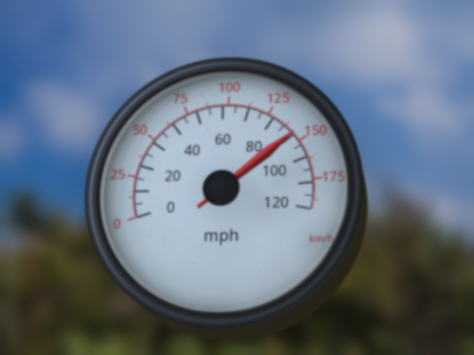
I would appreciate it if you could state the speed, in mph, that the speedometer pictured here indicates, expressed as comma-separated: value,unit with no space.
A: 90,mph
